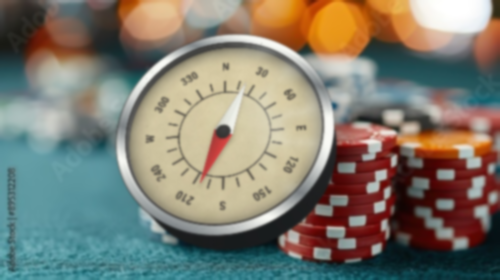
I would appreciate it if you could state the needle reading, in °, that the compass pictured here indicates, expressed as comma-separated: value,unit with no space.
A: 202.5,°
